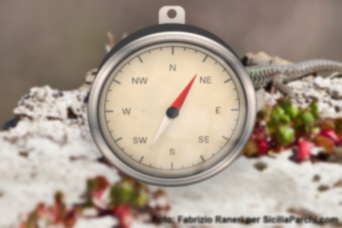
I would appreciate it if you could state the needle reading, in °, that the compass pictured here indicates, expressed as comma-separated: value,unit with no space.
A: 30,°
